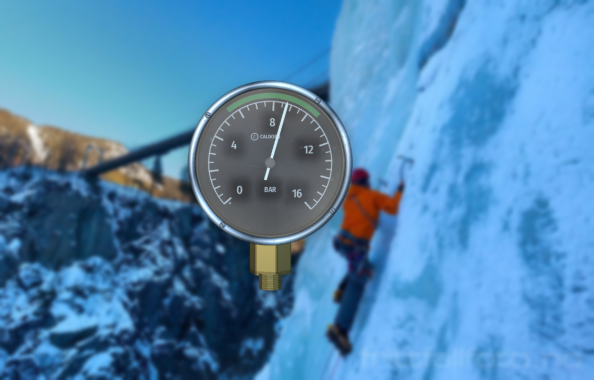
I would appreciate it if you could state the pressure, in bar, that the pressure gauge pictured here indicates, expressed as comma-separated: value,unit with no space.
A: 8.75,bar
